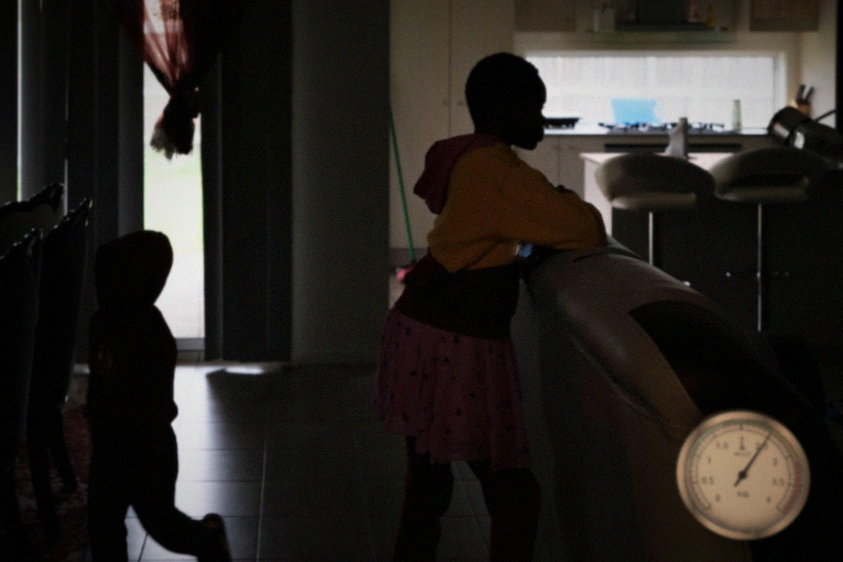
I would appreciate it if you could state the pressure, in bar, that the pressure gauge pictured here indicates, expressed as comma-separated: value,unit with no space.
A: 2.5,bar
